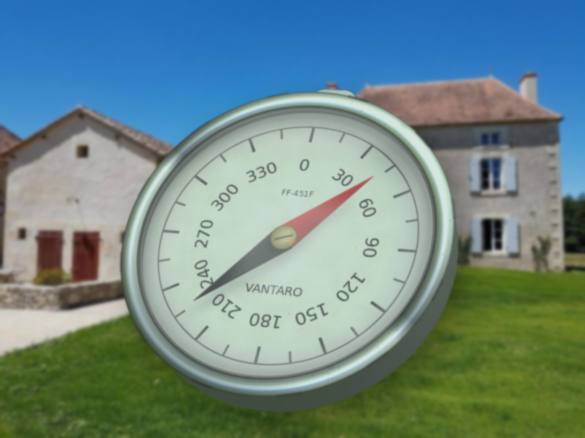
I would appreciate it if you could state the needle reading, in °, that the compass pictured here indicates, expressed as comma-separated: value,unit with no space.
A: 45,°
